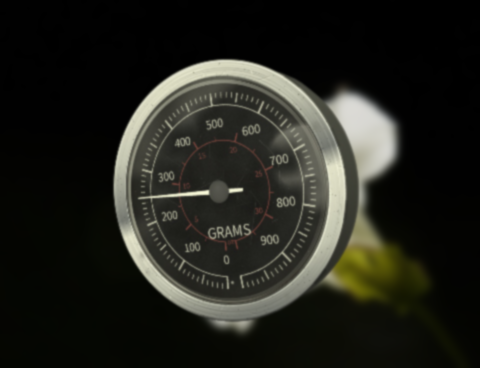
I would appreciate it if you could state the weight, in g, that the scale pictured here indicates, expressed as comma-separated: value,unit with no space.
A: 250,g
